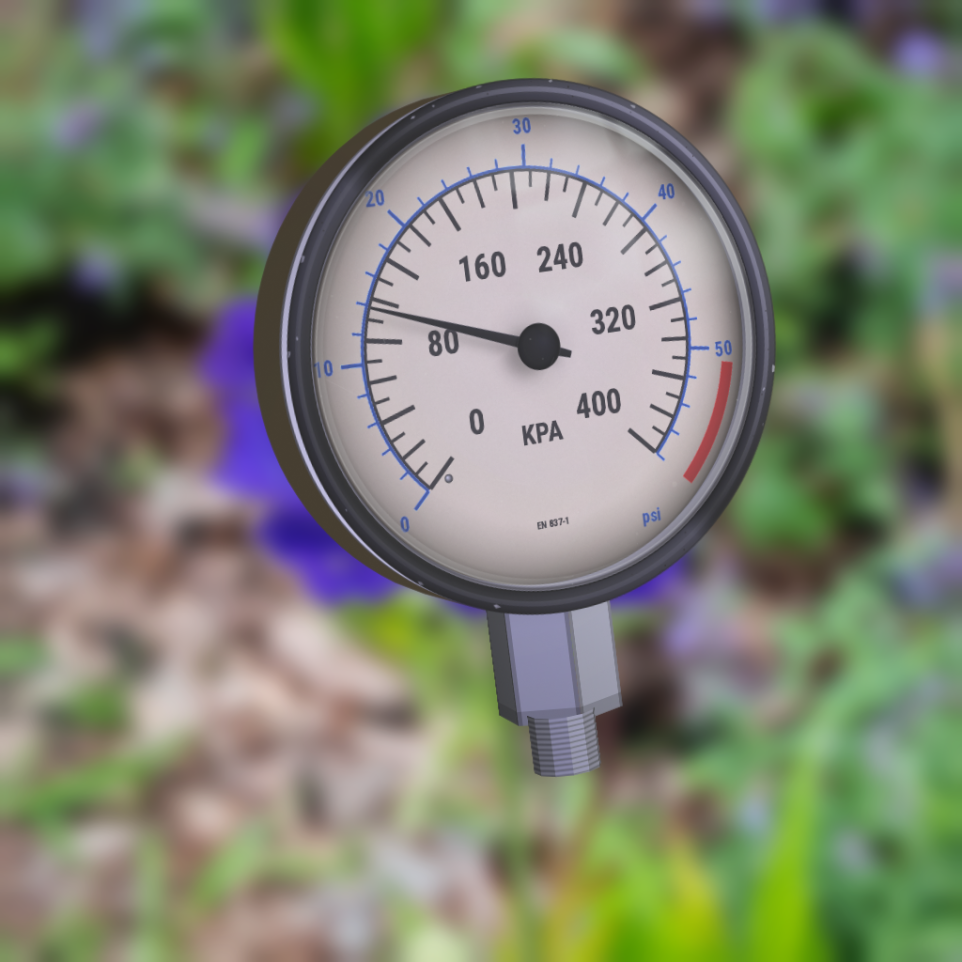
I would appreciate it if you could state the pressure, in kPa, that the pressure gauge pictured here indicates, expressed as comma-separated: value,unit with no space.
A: 95,kPa
